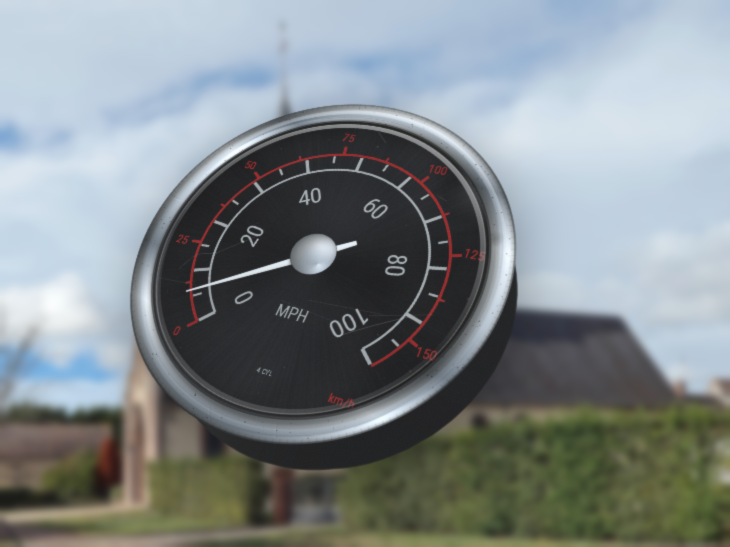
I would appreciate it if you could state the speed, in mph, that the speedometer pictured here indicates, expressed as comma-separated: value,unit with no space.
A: 5,mph
